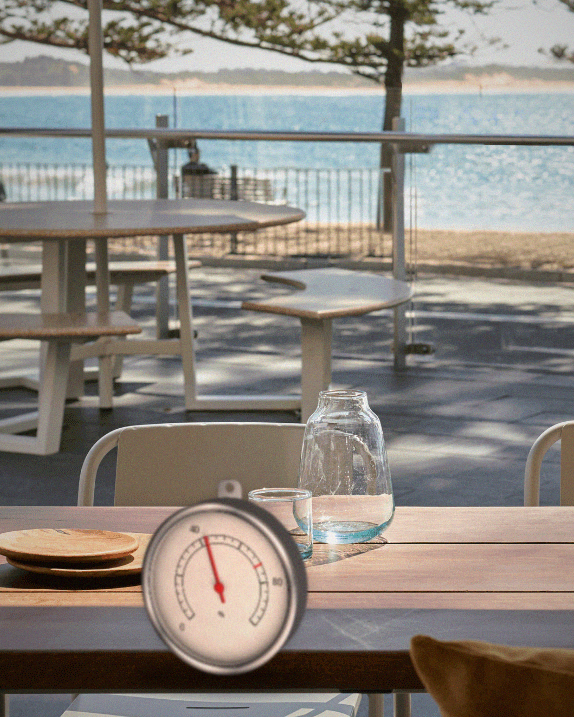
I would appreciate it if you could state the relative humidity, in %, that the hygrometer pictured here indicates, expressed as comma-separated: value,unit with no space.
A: 44,%
